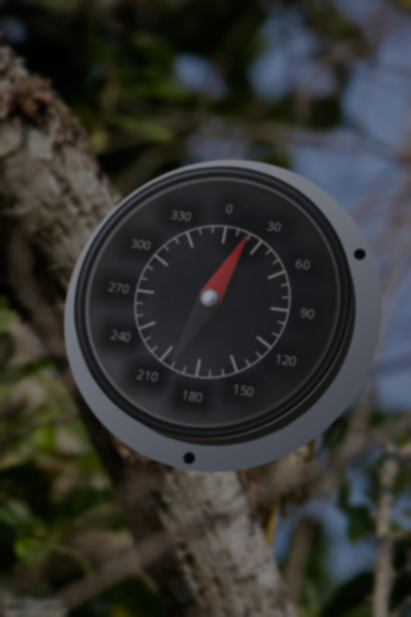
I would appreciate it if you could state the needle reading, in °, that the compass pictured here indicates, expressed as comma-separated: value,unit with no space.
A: 20,°
